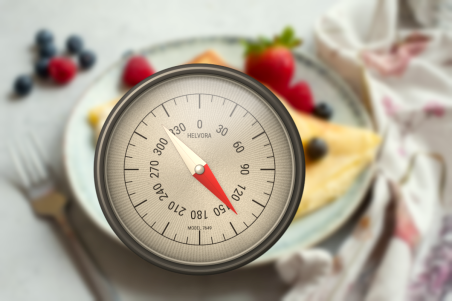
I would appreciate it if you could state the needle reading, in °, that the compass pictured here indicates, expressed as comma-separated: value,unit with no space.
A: 140,°
